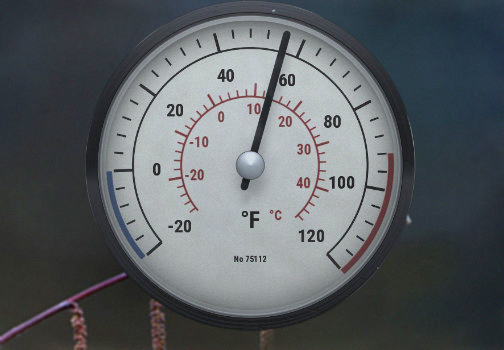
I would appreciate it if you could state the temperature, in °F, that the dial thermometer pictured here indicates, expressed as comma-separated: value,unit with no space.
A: 56,°F
